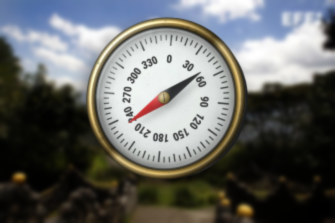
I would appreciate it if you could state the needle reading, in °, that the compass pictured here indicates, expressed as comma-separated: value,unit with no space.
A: 230,°
